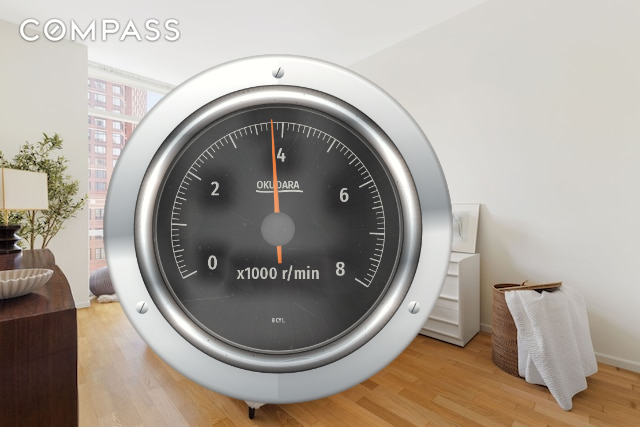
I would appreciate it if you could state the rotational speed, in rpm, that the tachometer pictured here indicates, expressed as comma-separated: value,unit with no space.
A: 3800,rpm
